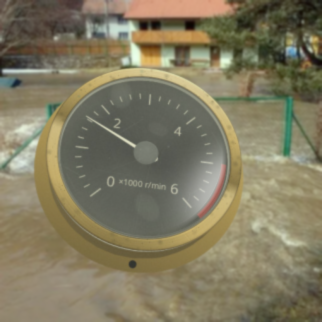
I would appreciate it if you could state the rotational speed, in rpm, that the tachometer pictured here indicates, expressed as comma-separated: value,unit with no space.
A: 1600,rpm
